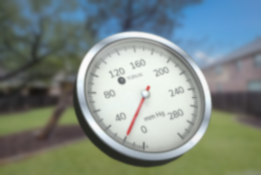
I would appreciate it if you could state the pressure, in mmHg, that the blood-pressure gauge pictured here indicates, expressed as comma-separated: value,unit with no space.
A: 20,mmHg
